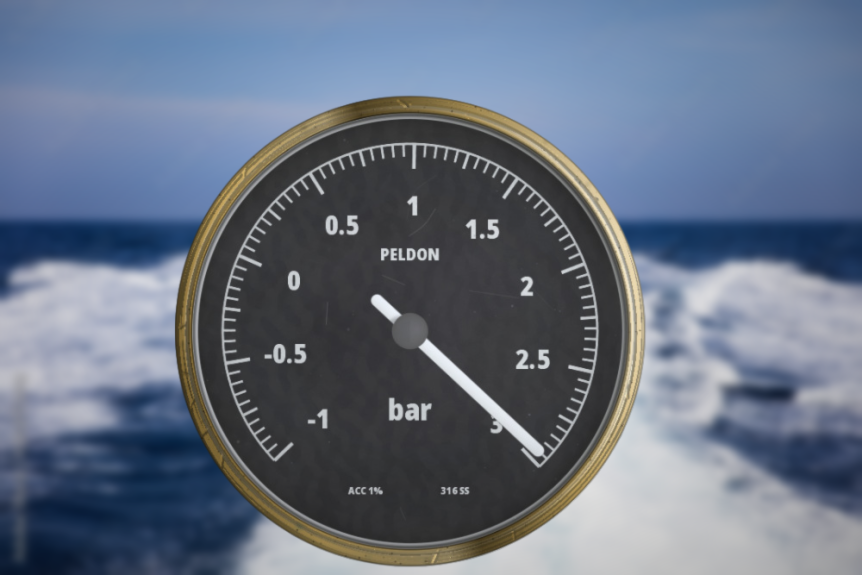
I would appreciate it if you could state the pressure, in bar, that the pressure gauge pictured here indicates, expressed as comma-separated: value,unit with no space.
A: 2.95,bar
